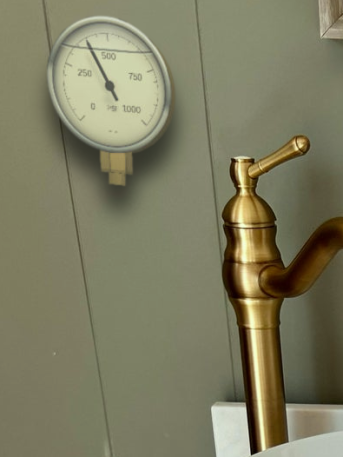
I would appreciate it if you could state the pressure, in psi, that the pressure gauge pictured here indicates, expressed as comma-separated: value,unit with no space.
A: 400,psi
